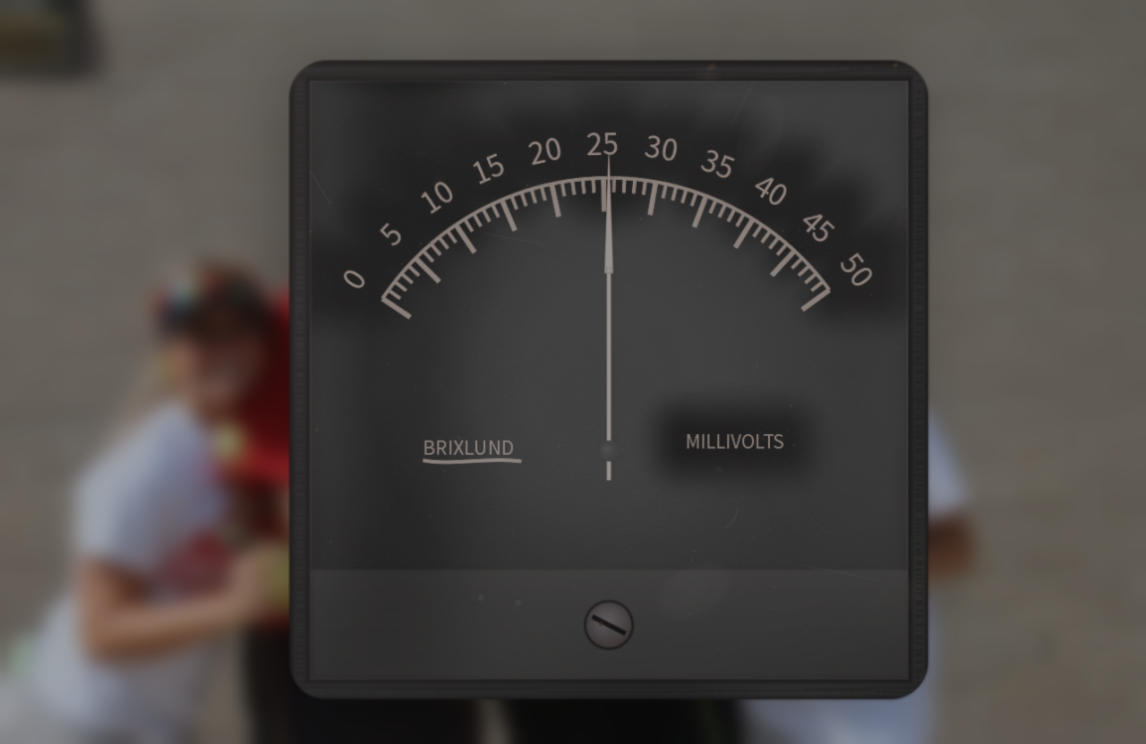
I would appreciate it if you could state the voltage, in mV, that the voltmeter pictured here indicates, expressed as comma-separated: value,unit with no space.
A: 25.5,mV
